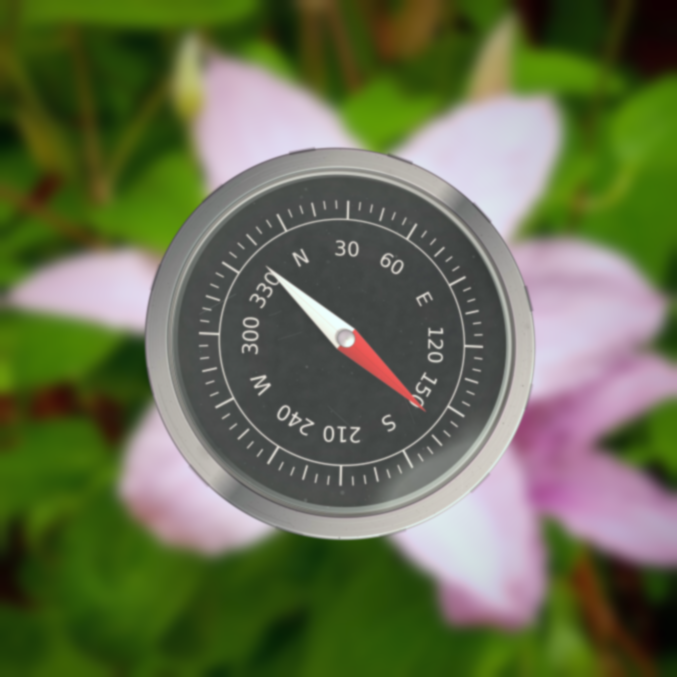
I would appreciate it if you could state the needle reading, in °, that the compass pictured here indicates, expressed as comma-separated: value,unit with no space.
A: 160,°
